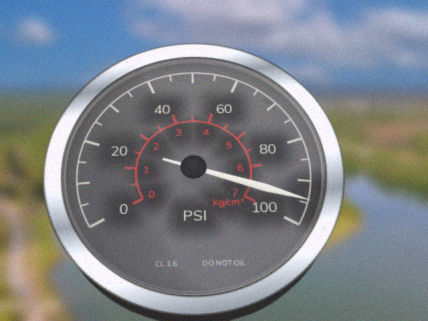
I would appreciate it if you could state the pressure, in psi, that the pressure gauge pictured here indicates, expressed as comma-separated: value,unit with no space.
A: 95,psi
